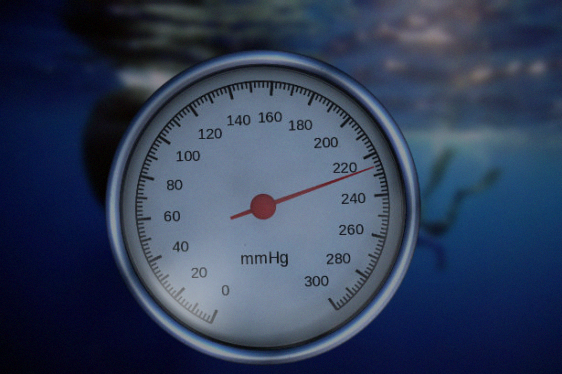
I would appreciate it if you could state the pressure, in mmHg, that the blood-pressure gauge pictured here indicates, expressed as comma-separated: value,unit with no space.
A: 226,mmHg
